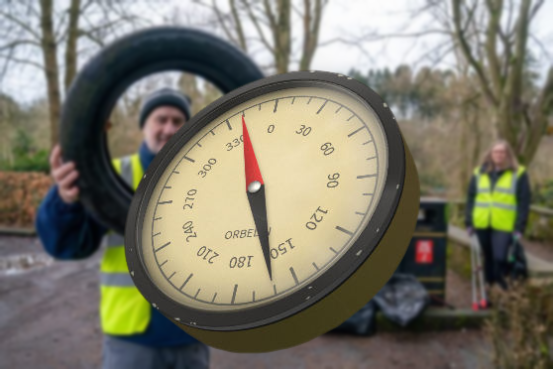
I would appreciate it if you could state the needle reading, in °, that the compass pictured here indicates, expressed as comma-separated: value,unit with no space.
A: 340,°
